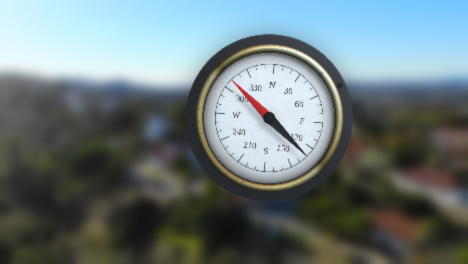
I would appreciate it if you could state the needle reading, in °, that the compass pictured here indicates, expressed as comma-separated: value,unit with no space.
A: 310,°
